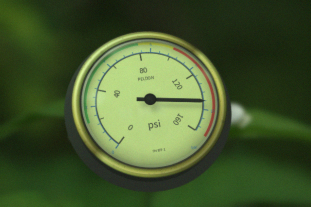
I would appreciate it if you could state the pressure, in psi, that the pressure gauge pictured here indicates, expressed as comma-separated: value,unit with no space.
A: 140,psi
